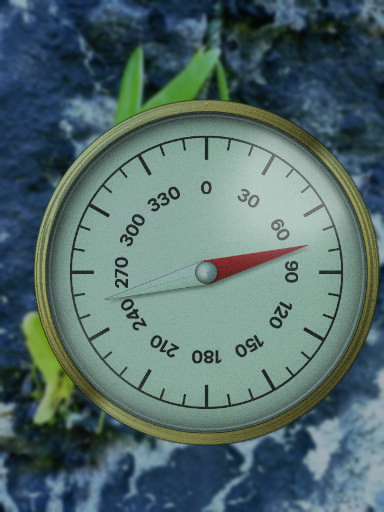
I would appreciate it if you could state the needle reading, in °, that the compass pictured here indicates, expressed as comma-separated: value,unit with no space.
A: 75,°
